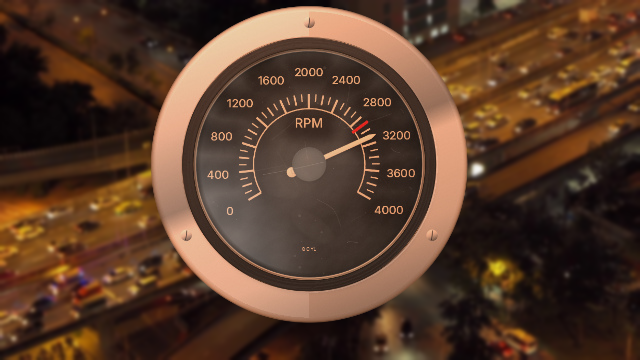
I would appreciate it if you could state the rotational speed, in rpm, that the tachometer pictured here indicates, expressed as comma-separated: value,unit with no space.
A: 3100,rpm
